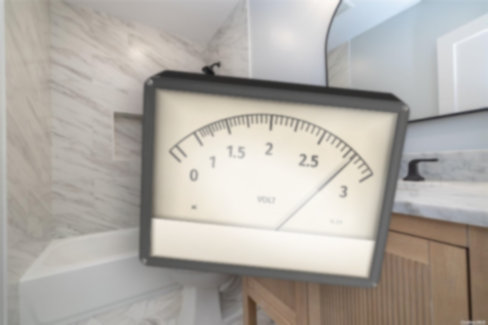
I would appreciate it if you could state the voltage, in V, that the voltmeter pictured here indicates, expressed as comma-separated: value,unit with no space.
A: 2.8,V
